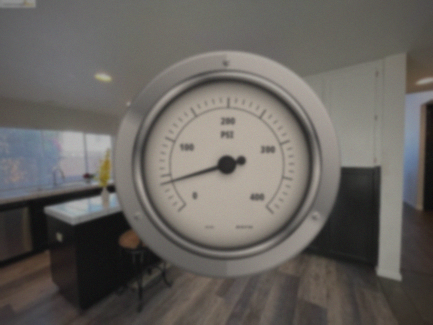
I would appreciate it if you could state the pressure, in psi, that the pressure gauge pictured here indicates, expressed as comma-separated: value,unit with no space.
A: 40,psi
